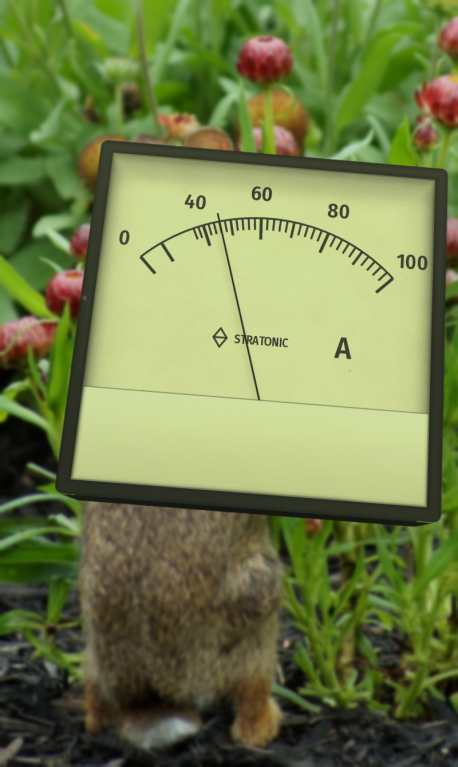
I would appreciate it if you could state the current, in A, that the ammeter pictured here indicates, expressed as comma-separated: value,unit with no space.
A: 46,A
